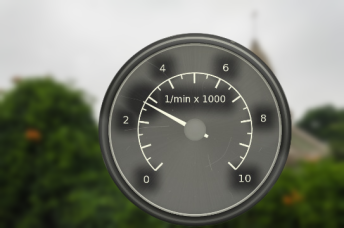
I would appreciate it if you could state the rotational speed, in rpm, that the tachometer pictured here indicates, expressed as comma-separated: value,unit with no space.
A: 2750,rpm
